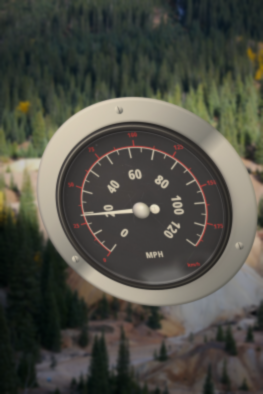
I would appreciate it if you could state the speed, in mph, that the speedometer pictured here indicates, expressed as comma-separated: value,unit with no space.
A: 20,mph
